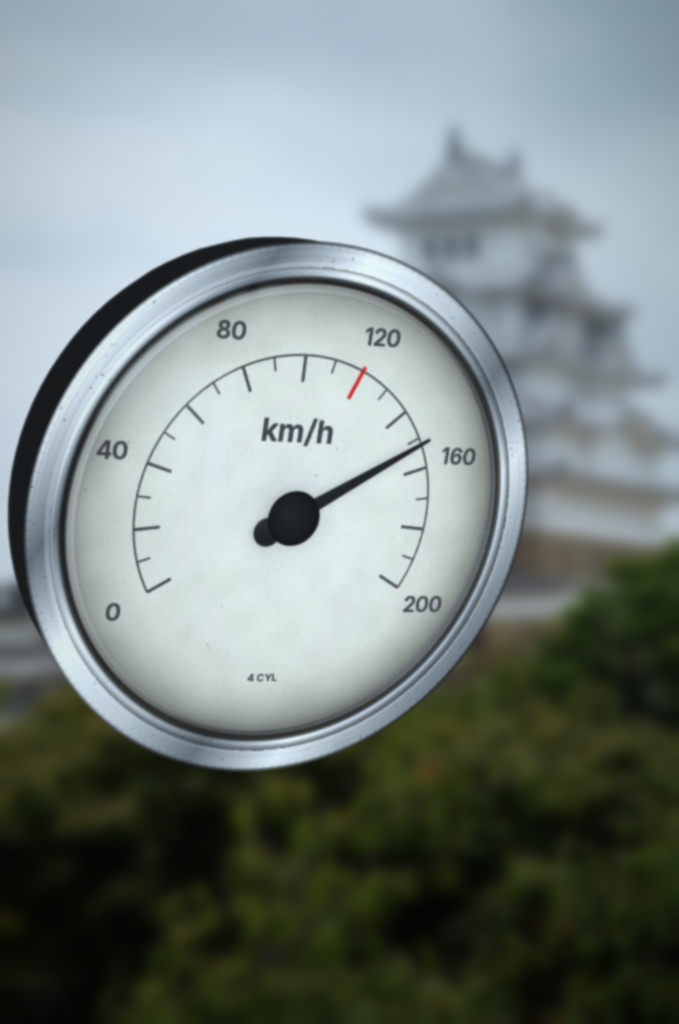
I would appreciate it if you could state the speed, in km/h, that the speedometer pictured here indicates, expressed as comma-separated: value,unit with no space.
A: 150,km/h
